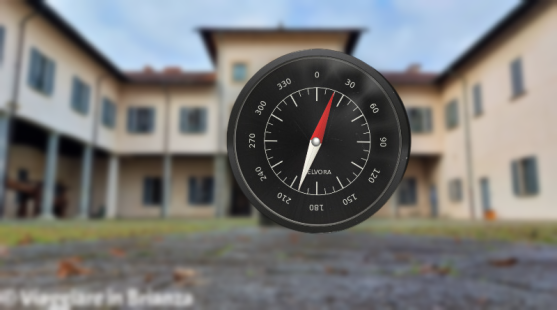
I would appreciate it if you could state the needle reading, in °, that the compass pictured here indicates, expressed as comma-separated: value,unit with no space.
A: 20,°
